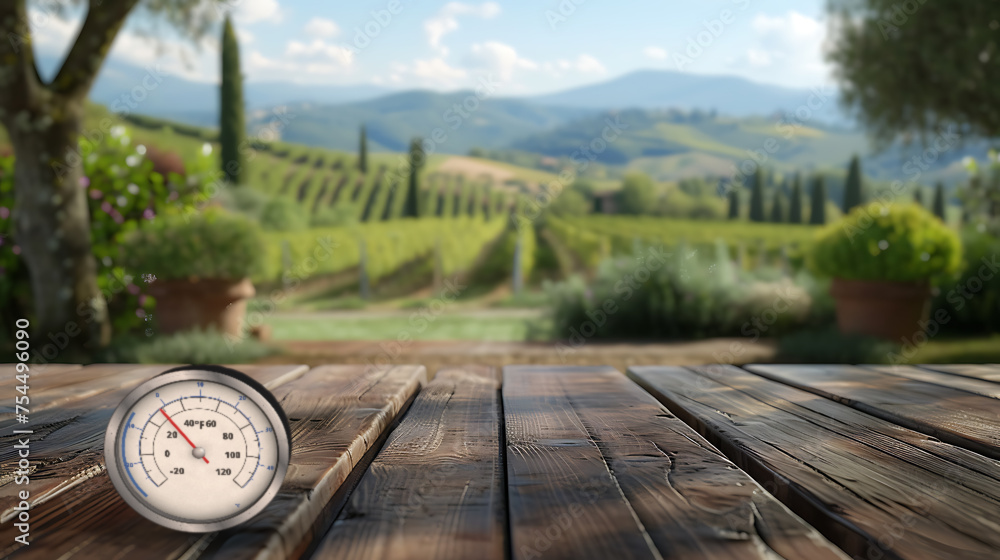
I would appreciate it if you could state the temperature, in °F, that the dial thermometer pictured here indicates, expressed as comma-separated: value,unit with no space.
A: 30,°F
